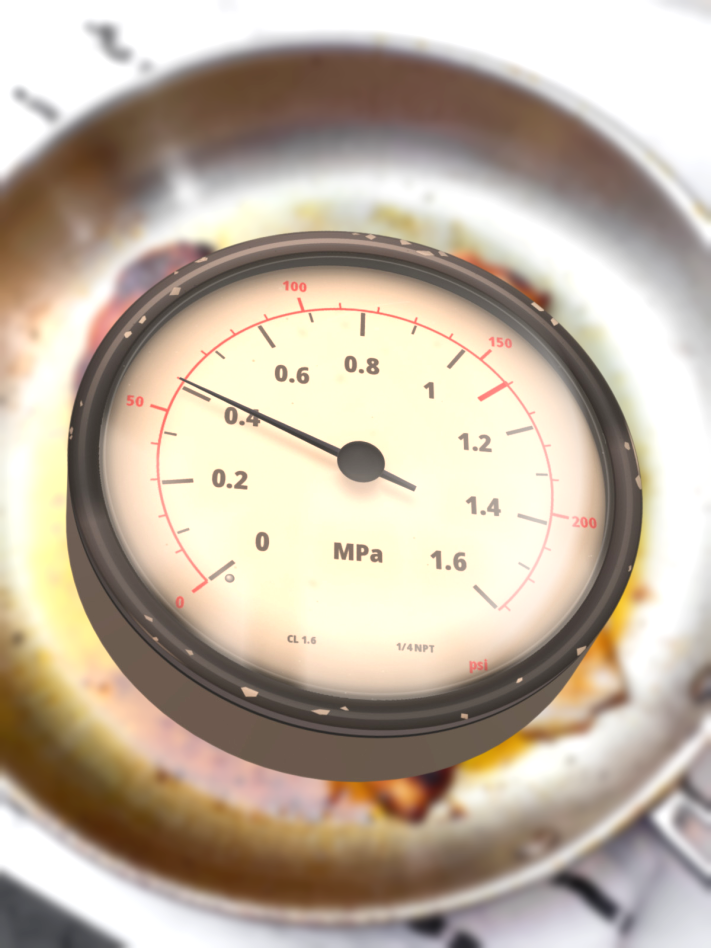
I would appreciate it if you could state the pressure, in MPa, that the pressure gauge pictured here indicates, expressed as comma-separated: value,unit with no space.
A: 0.4,MPa
